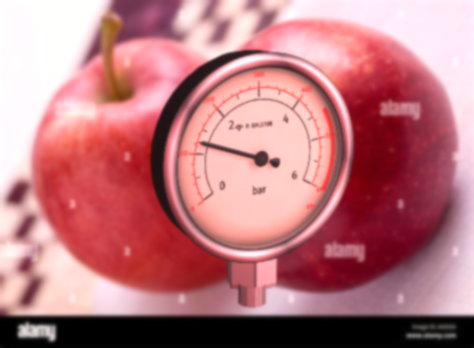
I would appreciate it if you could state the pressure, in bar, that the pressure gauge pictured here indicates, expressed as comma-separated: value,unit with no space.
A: 1.25,bar
